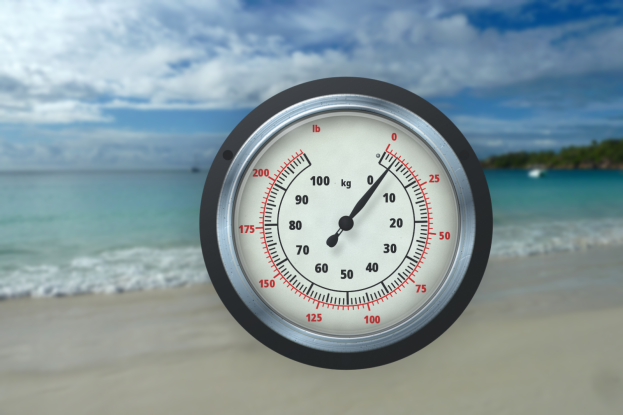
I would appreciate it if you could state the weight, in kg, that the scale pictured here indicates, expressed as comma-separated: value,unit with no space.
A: 3,kg
